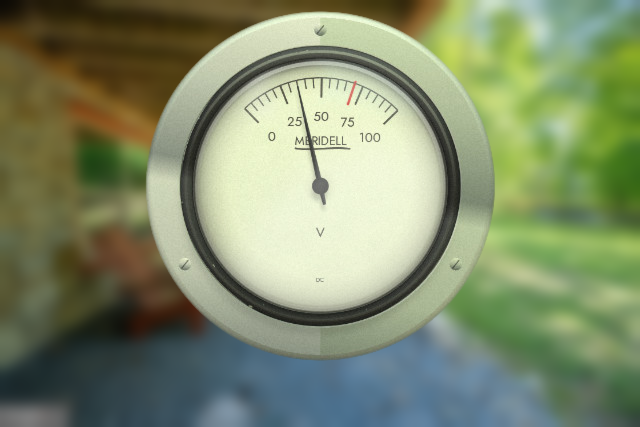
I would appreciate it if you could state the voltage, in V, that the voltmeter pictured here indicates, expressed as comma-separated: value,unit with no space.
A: 35,V
